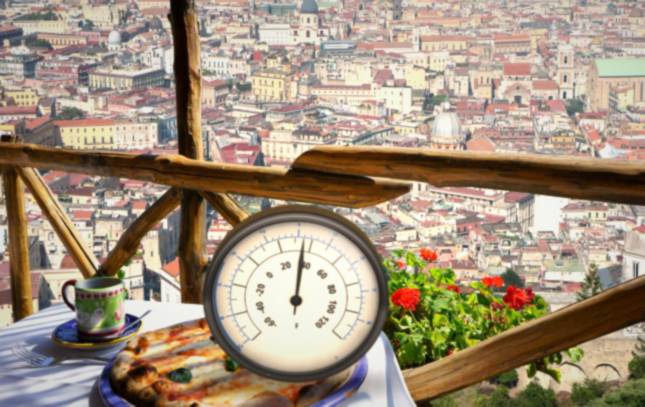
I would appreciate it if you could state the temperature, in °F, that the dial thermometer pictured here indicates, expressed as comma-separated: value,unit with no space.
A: 35,°F
